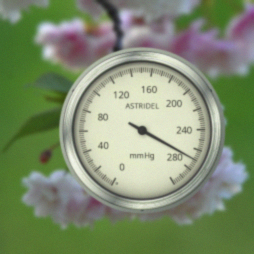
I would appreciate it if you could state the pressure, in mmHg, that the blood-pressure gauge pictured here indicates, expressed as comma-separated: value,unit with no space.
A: 270,mmHg
